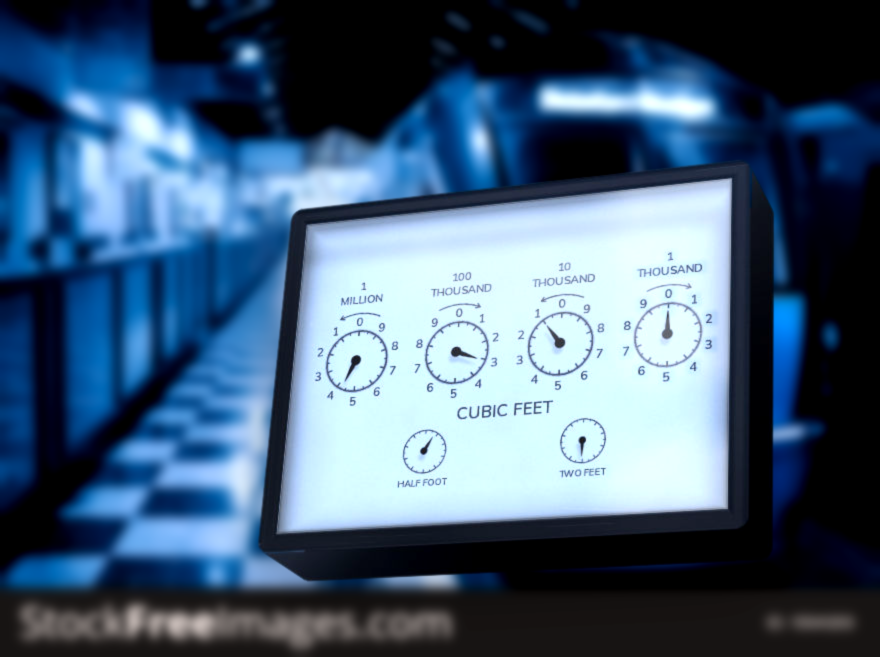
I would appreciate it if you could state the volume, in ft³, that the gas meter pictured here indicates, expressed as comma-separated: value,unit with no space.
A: 431000,ft³
